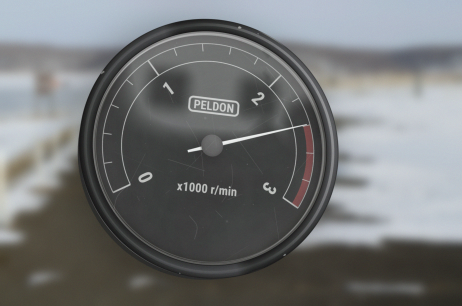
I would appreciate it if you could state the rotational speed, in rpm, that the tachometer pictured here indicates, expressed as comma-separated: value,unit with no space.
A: 2400,rpm
